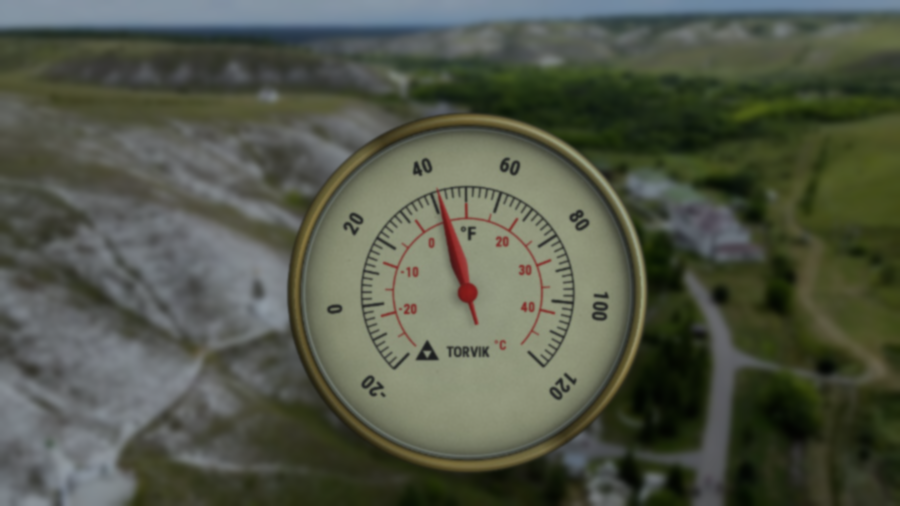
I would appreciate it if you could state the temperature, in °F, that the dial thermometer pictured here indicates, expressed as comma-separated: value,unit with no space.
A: 42,°F
